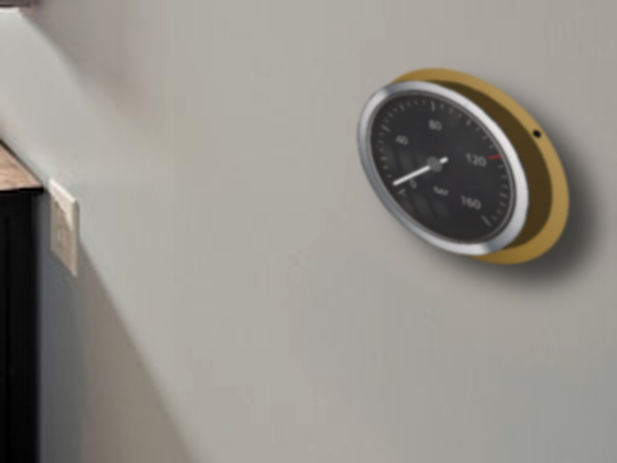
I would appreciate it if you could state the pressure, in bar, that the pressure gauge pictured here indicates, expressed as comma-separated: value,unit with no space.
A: 5,bar
